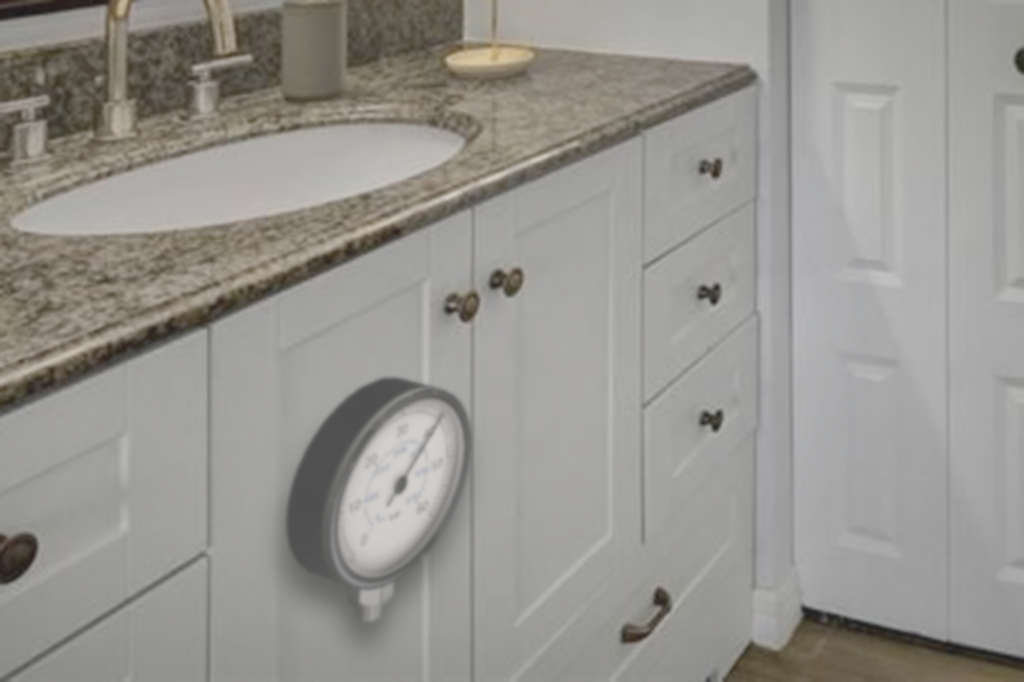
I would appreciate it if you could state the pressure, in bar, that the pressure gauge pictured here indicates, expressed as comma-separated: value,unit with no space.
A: 40,bar
